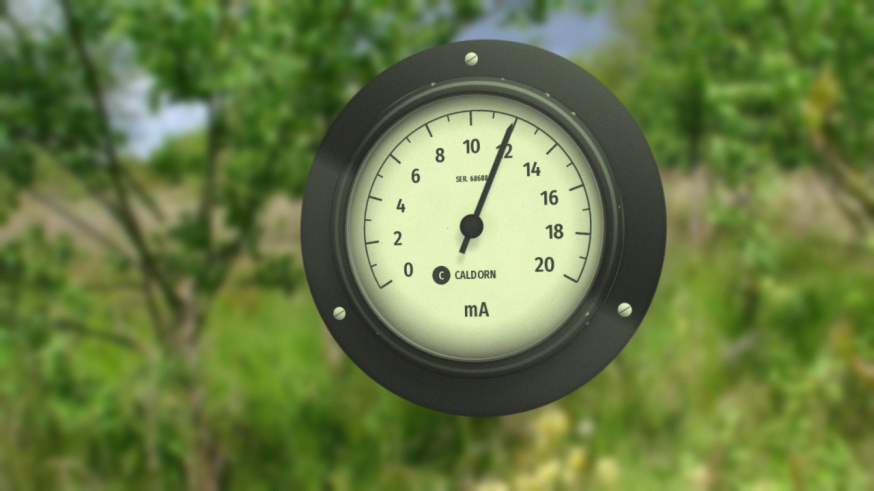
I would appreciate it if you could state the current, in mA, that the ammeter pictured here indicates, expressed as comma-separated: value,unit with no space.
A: 12,mA
